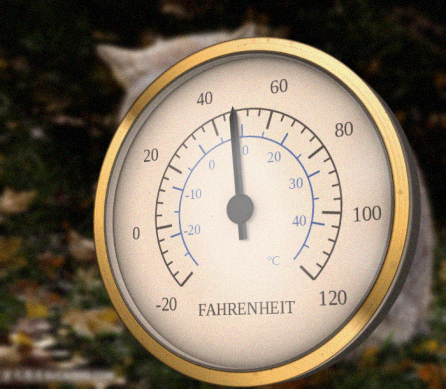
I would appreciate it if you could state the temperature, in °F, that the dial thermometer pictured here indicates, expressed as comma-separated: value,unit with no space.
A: 48,°F
